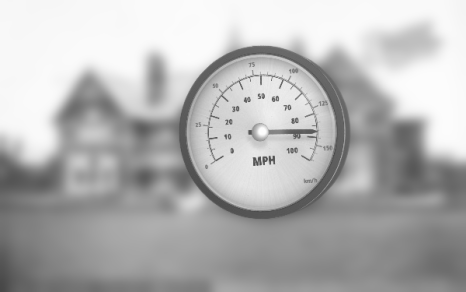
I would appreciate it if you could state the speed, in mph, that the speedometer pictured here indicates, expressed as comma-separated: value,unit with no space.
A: 87.5,mph
